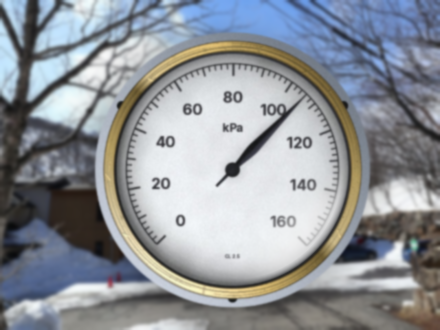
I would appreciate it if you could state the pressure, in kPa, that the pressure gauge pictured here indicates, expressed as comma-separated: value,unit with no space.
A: 106,kPa
